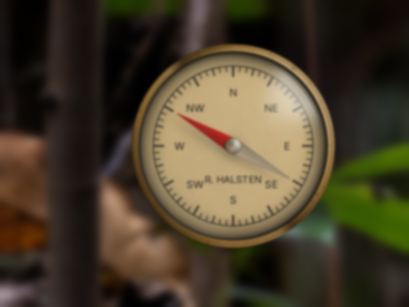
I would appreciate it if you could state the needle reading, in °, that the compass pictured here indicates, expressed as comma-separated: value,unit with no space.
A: 300,°
